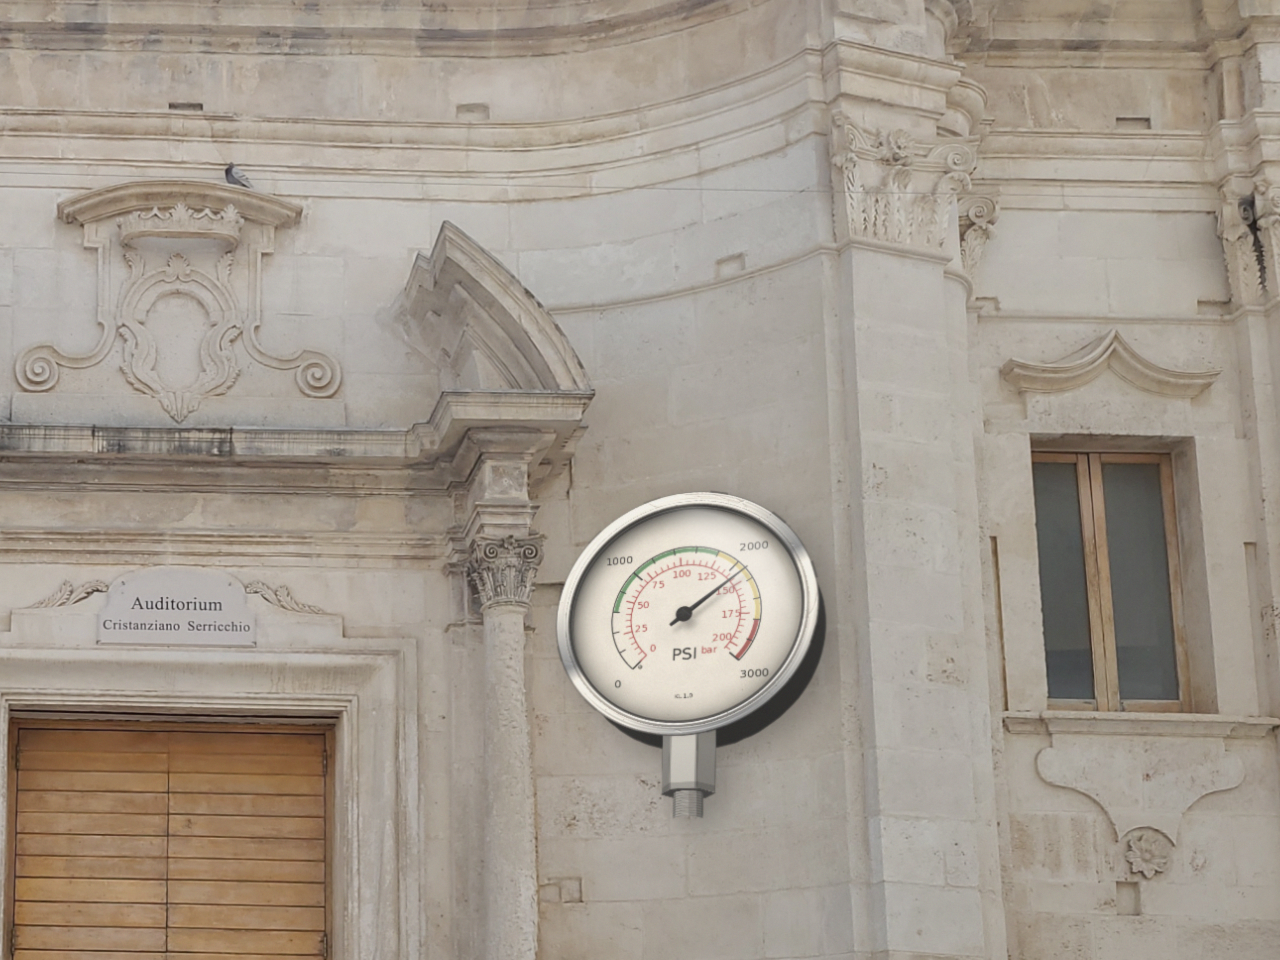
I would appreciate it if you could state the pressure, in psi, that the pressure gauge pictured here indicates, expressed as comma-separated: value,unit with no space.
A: 2100,psi
